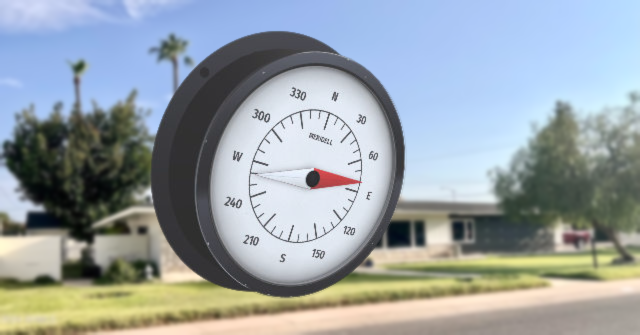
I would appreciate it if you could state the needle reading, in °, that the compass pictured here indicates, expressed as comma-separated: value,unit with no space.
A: 80,°
